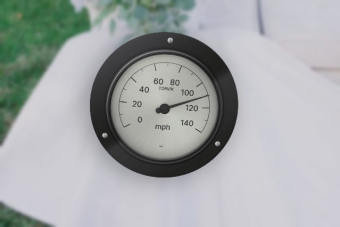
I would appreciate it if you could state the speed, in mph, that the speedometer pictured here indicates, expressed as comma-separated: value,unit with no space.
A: 110,mph
